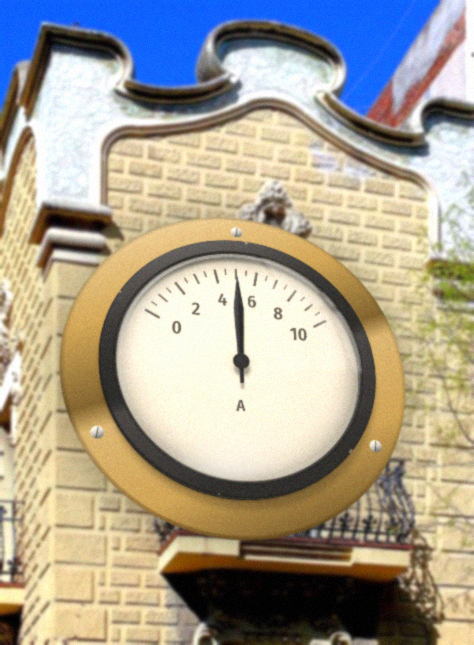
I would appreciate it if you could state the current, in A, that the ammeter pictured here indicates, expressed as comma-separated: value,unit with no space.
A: 5,A
